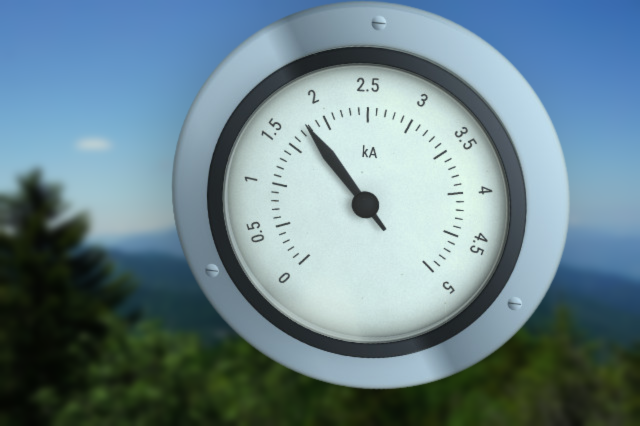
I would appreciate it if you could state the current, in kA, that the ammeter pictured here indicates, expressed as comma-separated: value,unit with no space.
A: 1.8,kA
